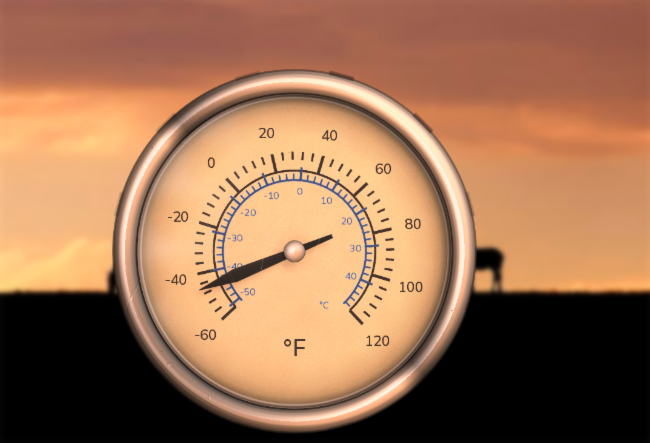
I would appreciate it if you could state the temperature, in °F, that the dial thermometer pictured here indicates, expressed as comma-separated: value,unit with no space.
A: -46,°F
